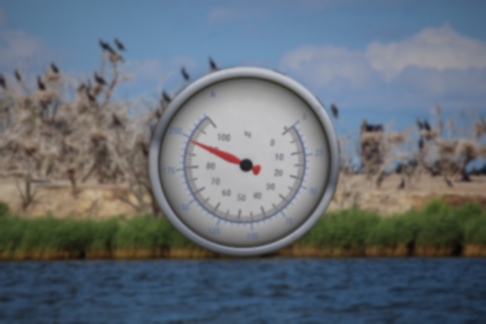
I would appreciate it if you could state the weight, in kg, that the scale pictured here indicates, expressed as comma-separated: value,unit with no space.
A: 90,kg
